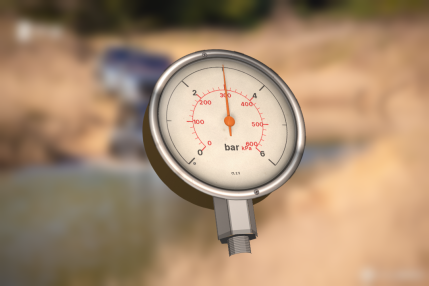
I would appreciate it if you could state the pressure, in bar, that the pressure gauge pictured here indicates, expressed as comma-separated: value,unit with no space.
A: 3,bar
